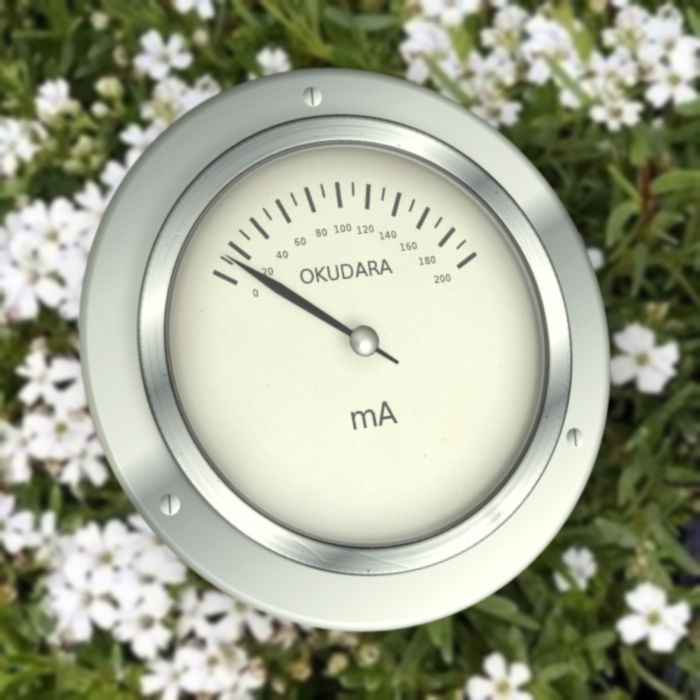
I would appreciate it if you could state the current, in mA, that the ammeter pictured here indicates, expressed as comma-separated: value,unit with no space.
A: 10,mA
